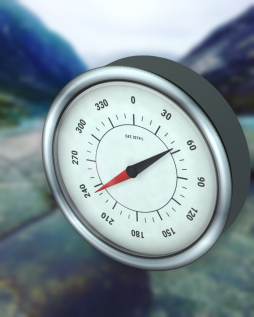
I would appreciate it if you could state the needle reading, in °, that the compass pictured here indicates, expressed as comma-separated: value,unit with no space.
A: 235,°
